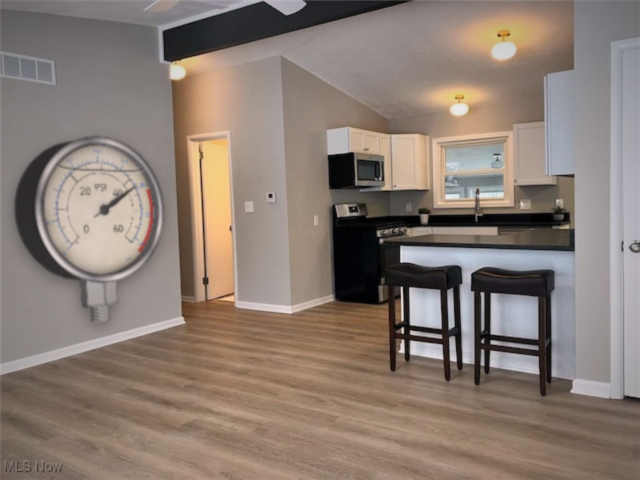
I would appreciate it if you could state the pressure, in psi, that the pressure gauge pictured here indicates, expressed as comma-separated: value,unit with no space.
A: 42.5,psi
